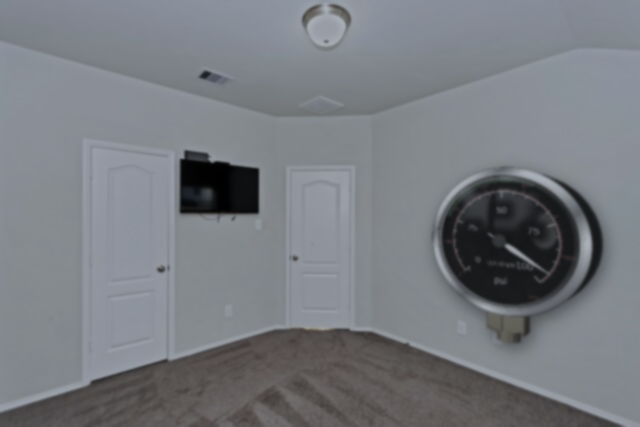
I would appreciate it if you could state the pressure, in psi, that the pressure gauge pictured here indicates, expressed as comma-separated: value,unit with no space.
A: 95,psi
